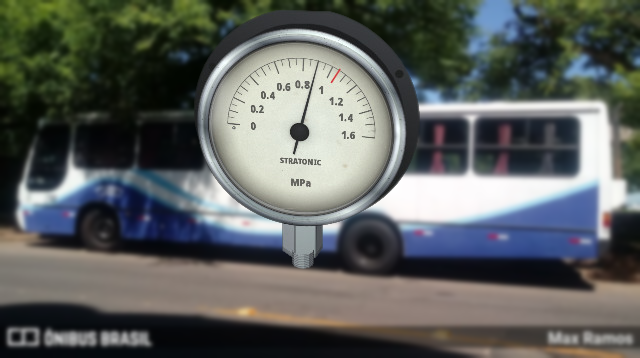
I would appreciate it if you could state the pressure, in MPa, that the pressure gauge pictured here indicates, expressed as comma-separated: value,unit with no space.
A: 0.9,MPa
